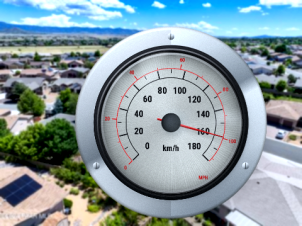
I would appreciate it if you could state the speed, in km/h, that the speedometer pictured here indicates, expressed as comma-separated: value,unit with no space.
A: 160,km/h
